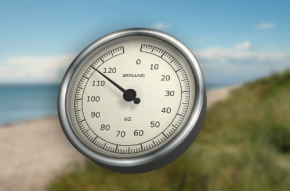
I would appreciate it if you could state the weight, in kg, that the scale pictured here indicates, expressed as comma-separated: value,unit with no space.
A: 115,kg
